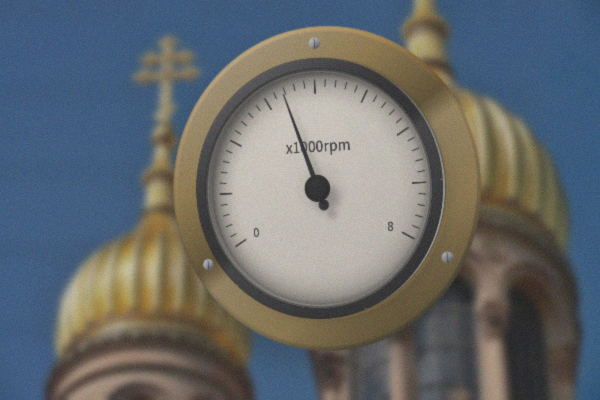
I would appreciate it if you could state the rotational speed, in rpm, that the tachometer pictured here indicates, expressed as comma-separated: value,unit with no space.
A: 3400,rpm
